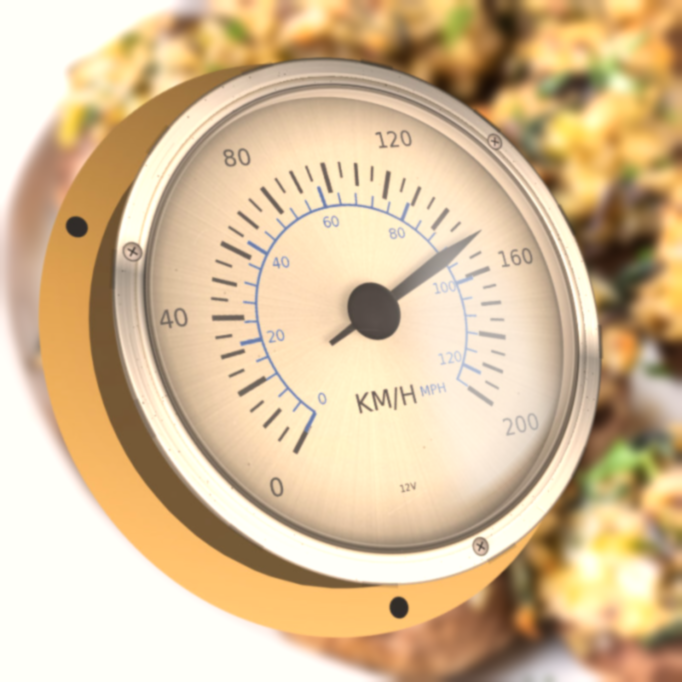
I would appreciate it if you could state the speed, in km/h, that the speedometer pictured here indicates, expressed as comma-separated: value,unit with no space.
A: 150,km/h
